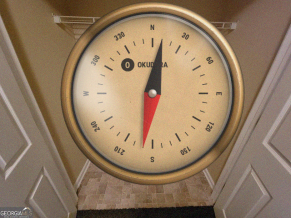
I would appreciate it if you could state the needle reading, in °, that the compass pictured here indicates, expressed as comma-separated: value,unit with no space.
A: 190,°
